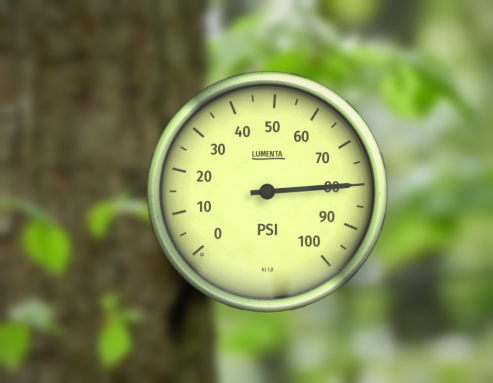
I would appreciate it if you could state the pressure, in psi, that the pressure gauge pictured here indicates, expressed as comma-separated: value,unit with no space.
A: 80,psi
